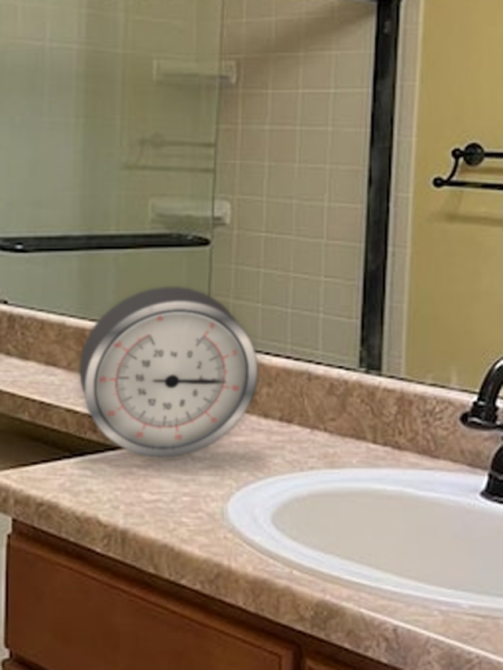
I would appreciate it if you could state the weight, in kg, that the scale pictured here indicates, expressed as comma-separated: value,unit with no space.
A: 4,kg
